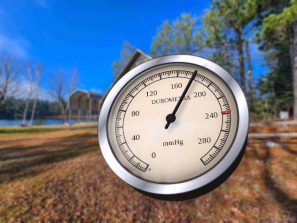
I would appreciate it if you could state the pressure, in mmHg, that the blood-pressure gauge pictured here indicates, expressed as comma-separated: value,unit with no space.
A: 180,mmHg
